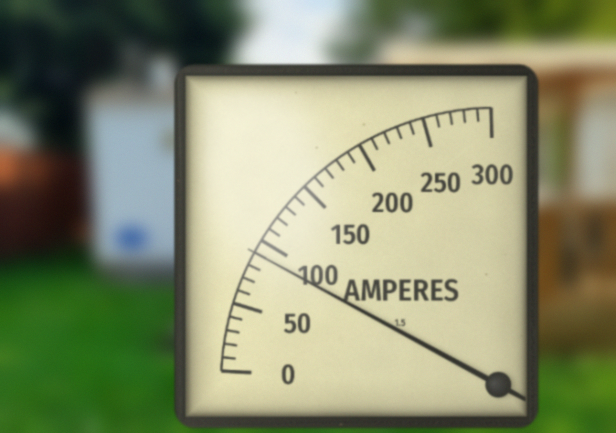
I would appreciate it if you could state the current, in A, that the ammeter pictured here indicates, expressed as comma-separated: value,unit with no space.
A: 90,A
